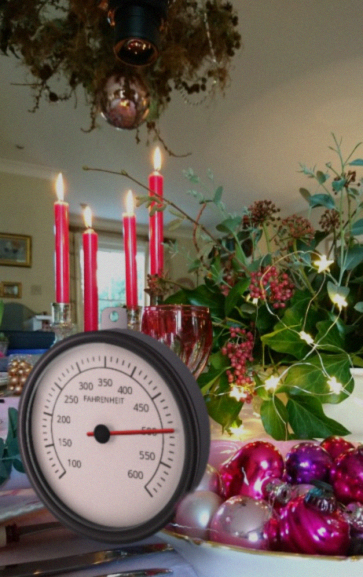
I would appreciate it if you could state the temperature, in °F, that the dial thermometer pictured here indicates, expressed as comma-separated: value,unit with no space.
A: 500,°F
